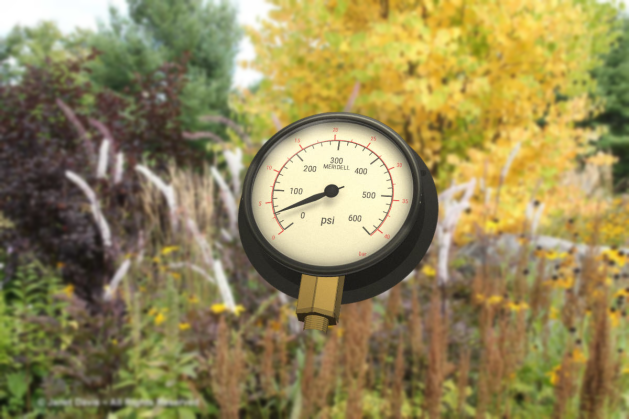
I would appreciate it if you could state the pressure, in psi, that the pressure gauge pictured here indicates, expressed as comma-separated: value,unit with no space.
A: 40,psi
